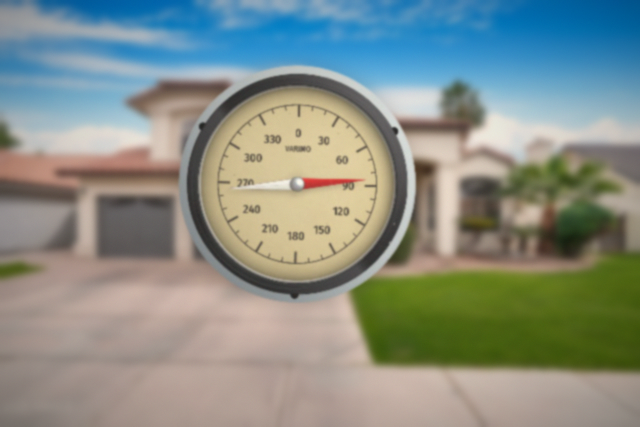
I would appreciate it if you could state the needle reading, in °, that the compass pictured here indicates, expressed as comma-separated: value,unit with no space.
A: 85,°
